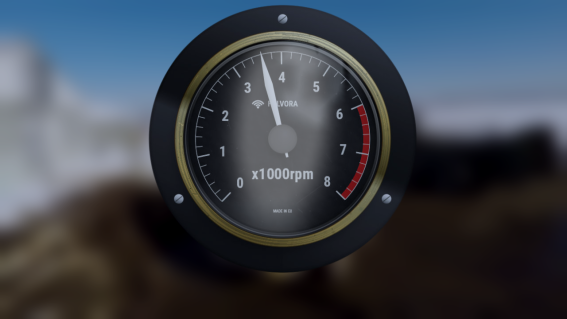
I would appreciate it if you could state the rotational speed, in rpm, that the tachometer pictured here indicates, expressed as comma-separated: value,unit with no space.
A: 3600,rpm
